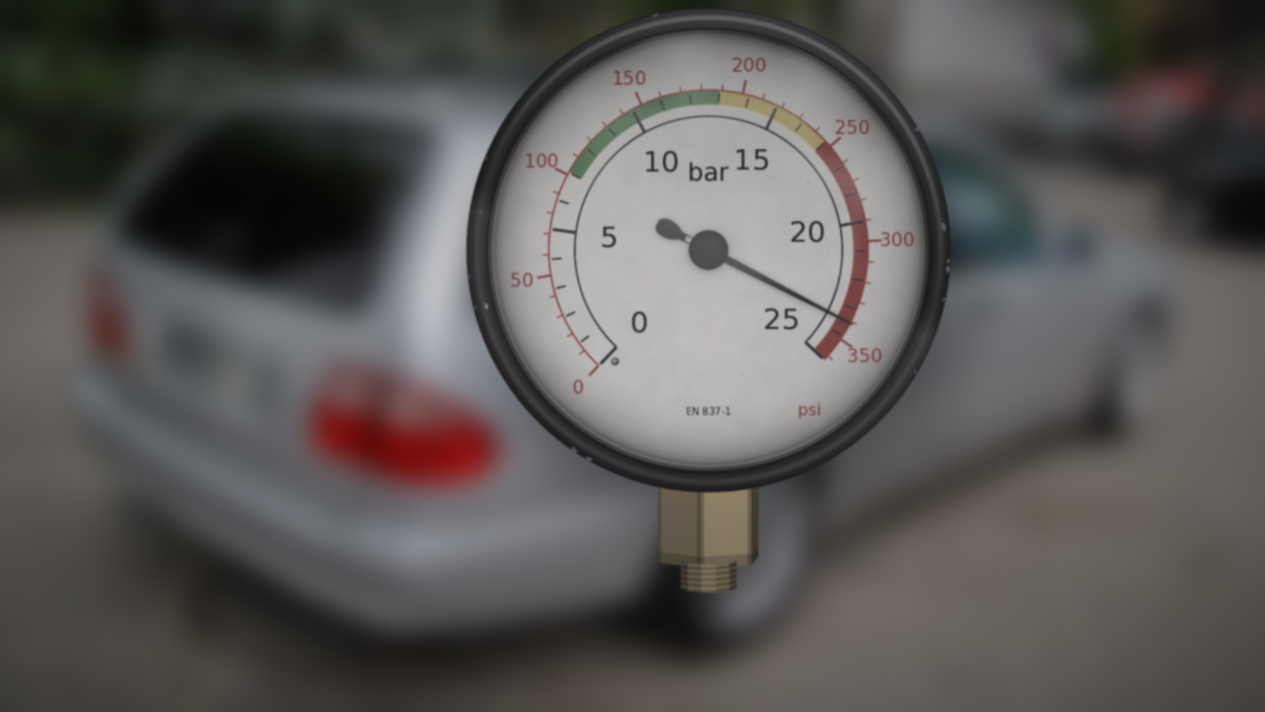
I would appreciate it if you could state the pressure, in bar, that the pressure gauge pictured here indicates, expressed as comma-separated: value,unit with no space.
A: 23.5,bar
